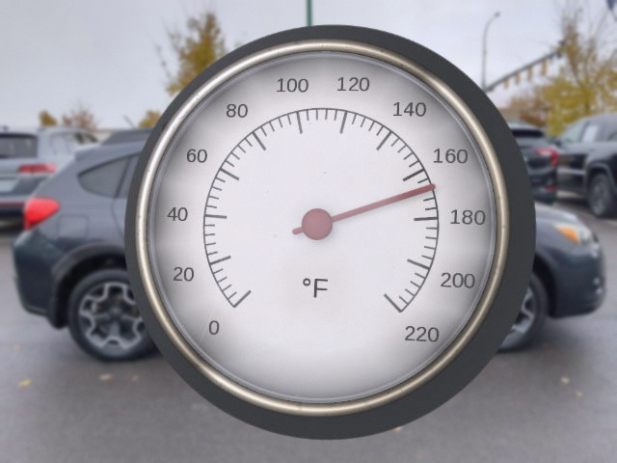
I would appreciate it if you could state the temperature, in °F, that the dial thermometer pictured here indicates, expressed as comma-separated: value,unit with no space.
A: 168,°F
